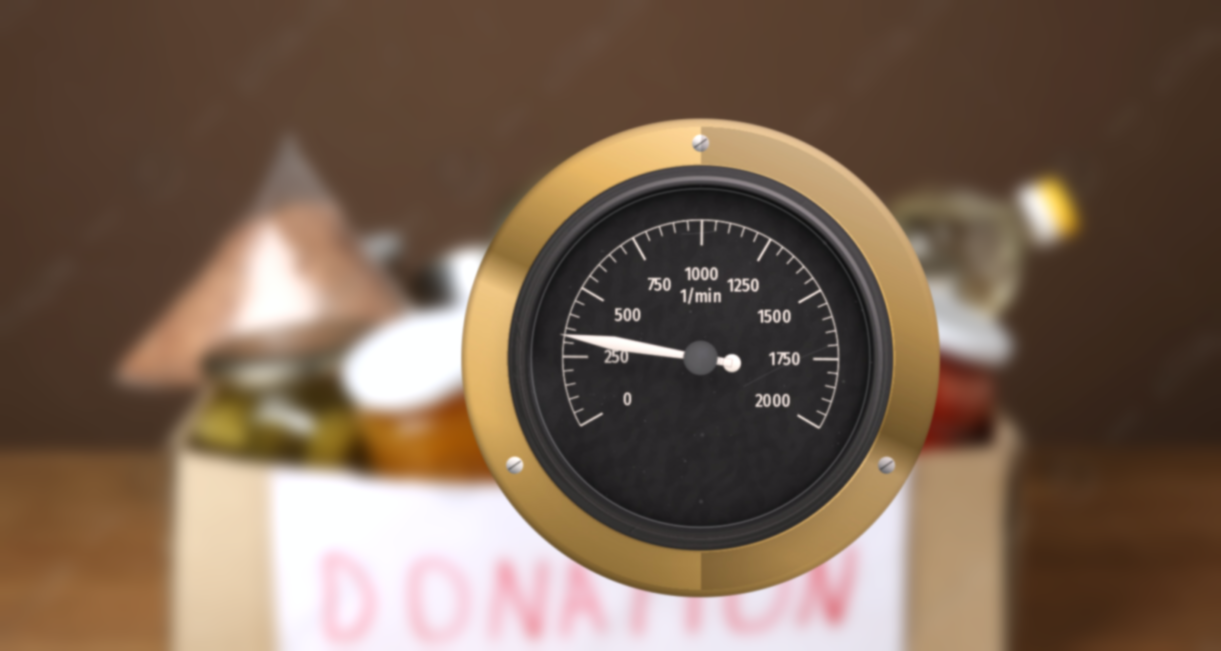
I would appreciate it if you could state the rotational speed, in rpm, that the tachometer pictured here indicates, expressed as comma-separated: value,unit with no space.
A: 325,rpm
